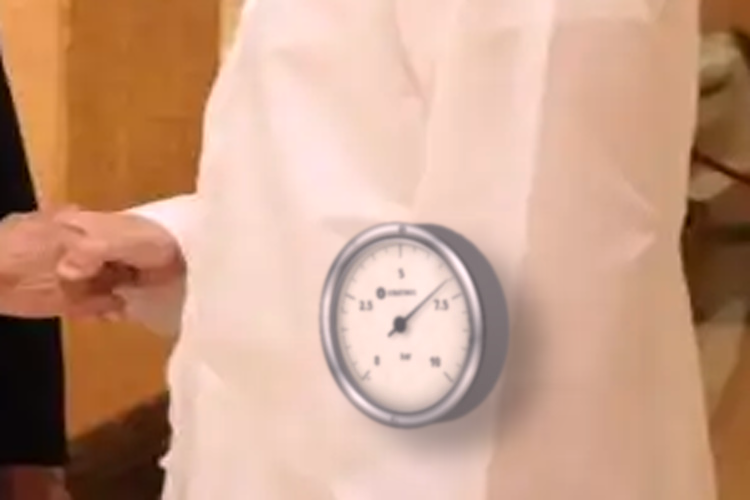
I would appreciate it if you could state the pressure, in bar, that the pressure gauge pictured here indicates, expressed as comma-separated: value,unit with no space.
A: 7,bar
